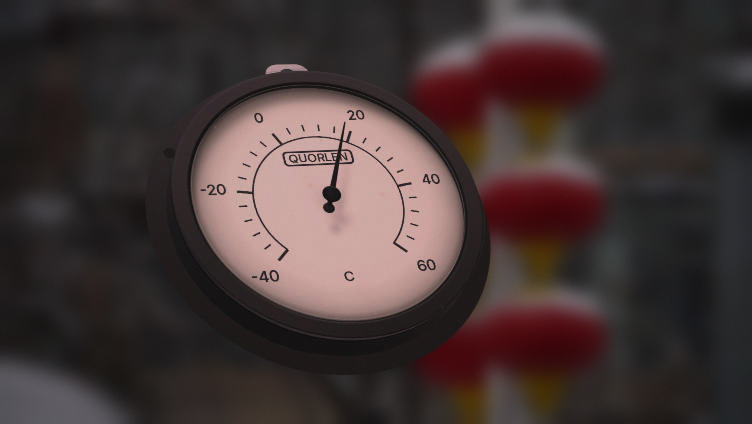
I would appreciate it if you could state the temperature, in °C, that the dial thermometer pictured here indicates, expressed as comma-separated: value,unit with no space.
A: 18,°C
